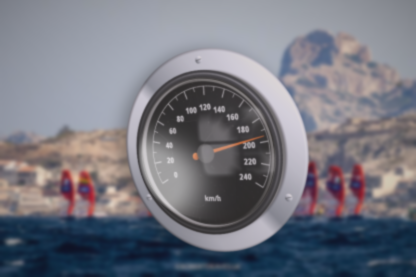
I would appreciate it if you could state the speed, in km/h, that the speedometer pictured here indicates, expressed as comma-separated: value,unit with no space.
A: 195,km/h
